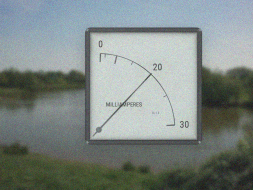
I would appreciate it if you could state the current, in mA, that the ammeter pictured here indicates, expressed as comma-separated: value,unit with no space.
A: 20,mA
